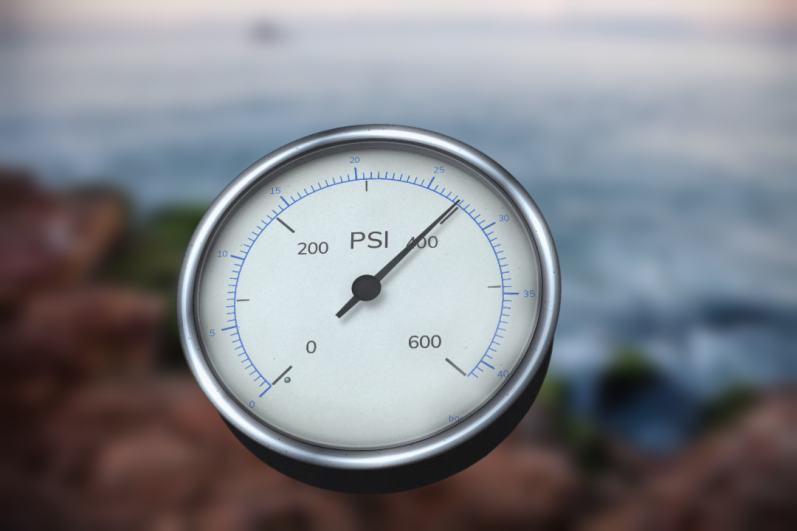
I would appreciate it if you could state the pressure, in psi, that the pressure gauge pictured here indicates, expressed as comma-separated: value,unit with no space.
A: 400,psi
